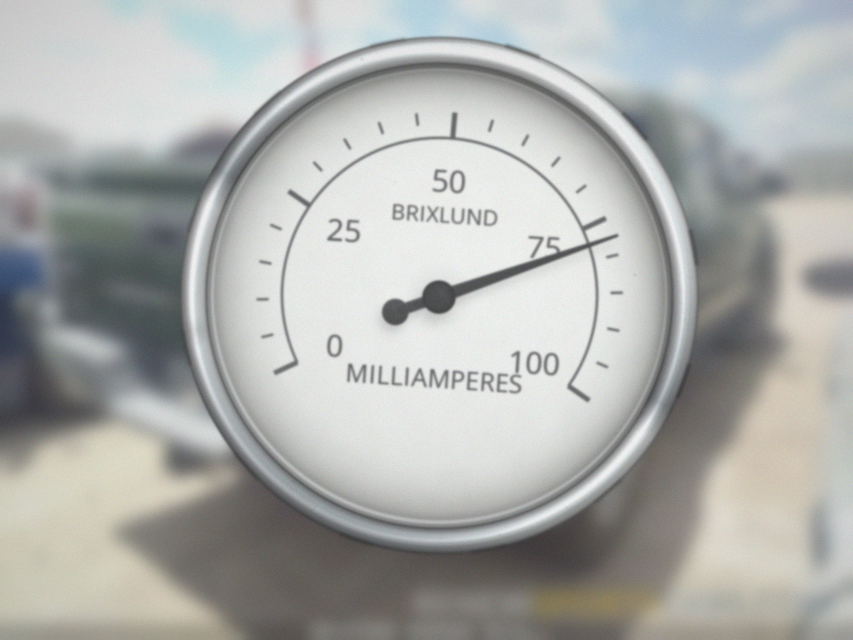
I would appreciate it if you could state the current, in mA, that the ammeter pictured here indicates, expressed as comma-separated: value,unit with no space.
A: 77.5,mA
